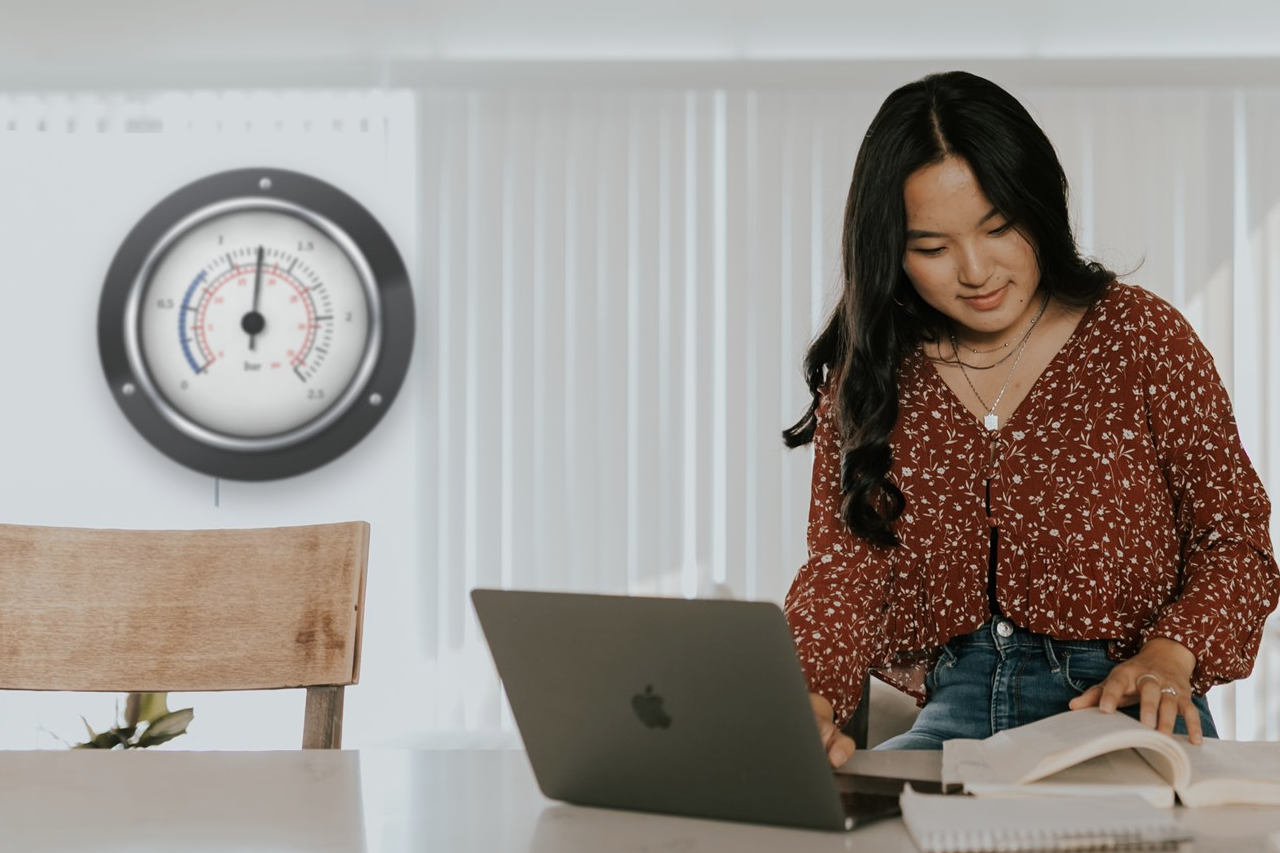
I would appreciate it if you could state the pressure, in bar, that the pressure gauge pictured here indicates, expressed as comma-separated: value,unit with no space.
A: 1.25,bar
